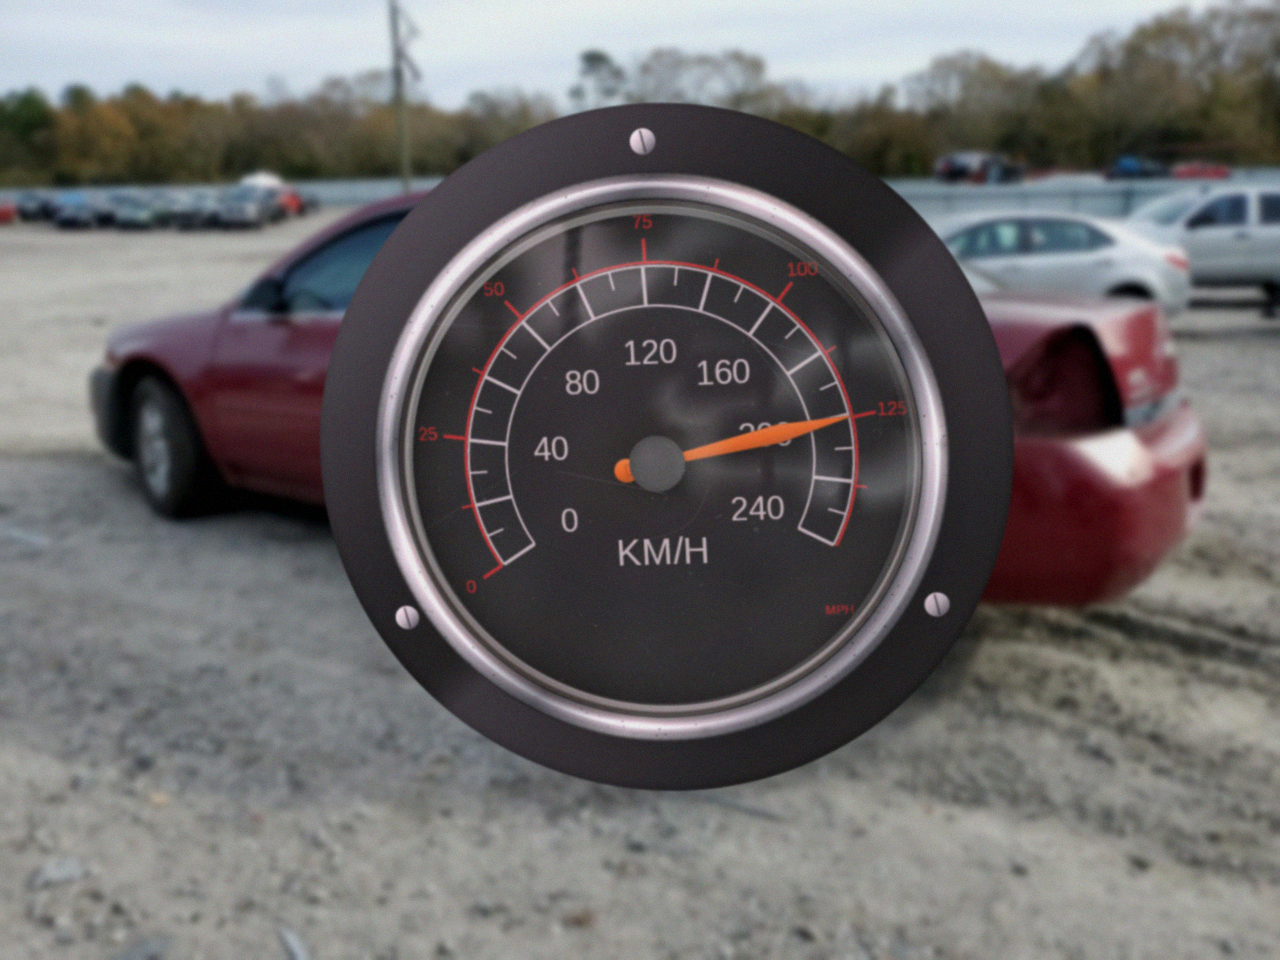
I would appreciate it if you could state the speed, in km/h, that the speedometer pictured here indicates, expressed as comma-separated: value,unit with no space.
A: 200,km/h
